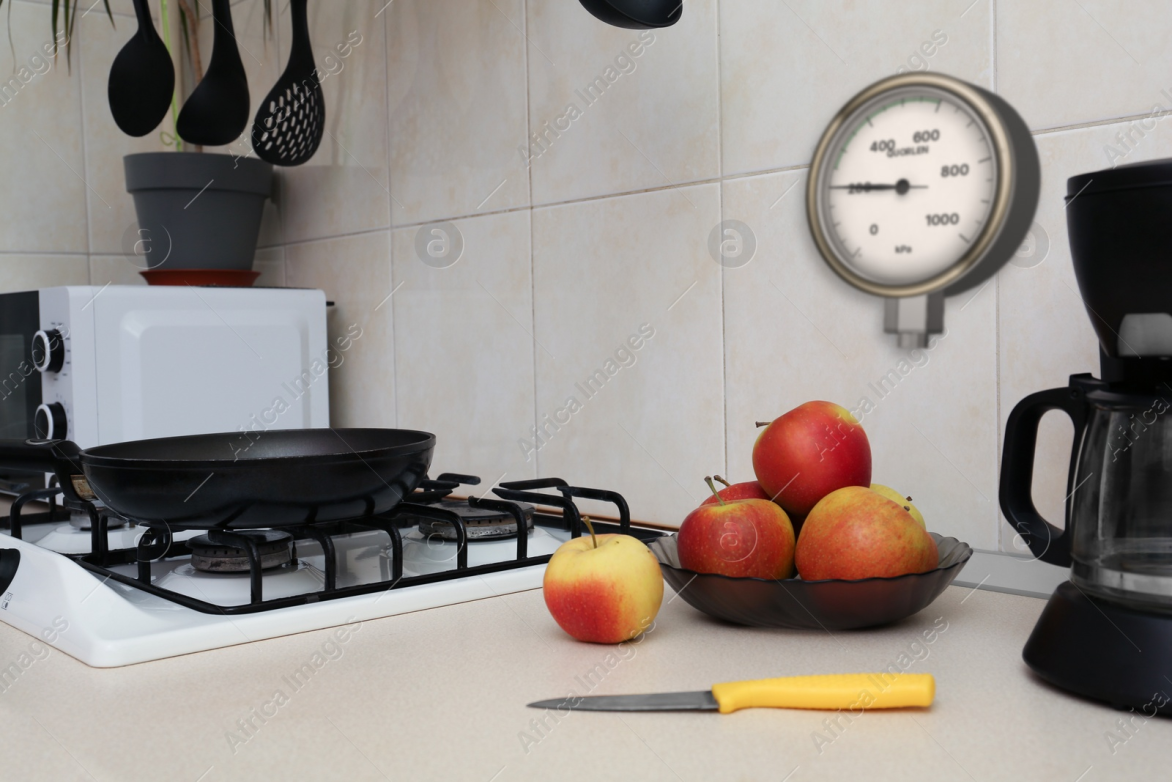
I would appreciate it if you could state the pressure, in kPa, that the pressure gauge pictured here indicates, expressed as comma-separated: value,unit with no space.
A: 200,kPa
